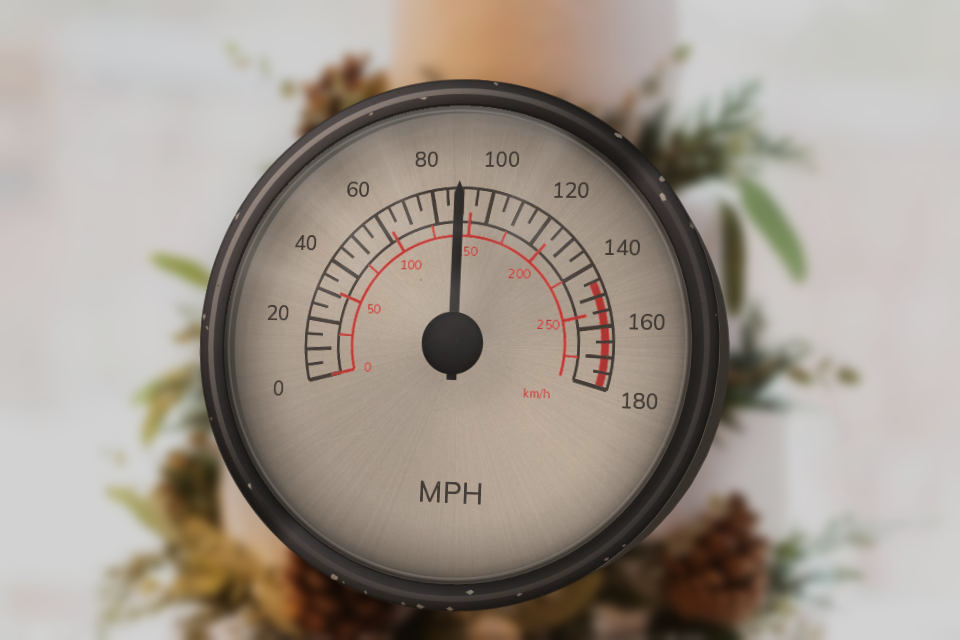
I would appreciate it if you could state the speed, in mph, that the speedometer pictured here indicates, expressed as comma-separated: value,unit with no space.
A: 90,mph
